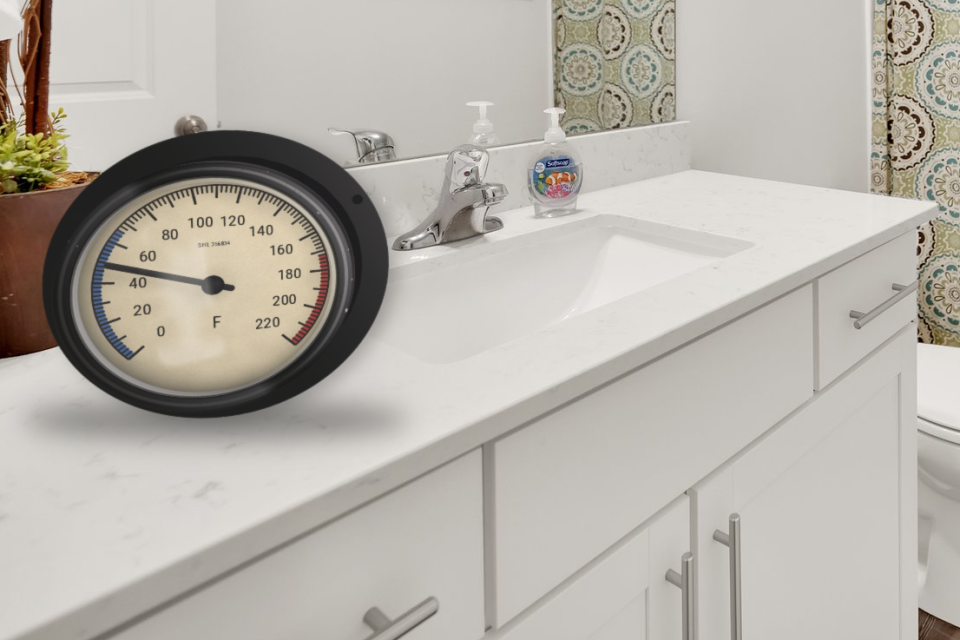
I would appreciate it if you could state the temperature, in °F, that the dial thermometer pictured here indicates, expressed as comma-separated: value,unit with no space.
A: 50,°F
